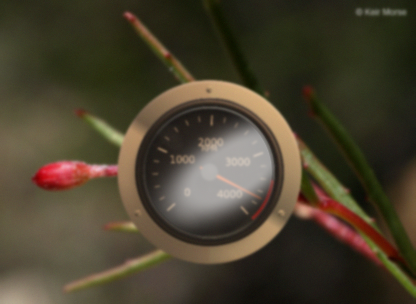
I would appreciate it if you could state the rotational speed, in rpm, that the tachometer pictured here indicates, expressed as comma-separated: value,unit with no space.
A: 3700,rpm
